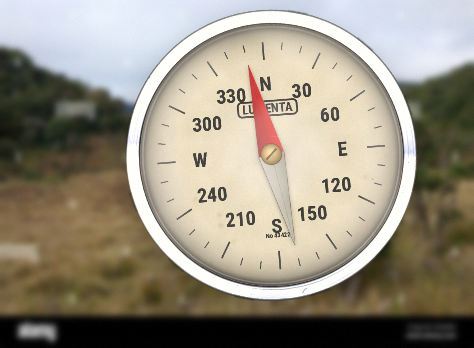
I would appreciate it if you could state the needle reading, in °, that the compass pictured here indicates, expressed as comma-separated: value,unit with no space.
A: 350,°
